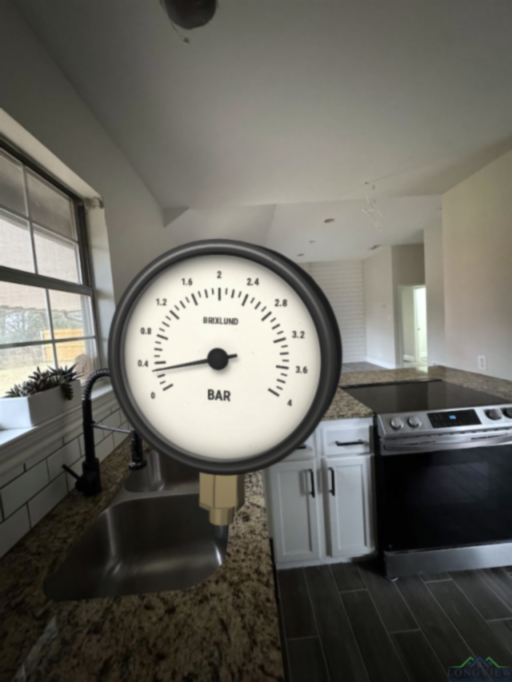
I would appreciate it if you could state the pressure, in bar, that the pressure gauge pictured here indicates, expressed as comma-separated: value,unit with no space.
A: 0.3,bar
